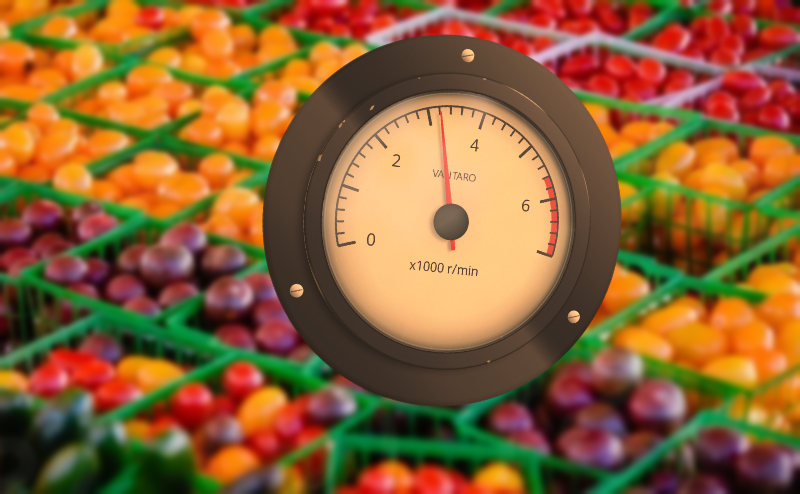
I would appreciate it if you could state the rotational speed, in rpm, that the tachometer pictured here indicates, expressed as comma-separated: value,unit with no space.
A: 3200,rpm
